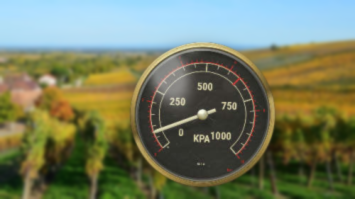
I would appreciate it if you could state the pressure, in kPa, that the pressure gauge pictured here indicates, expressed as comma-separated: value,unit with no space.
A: 75,kPa
